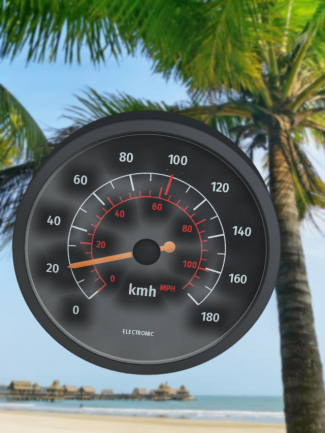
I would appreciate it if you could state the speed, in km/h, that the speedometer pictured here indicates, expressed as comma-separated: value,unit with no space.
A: 20,km/h
